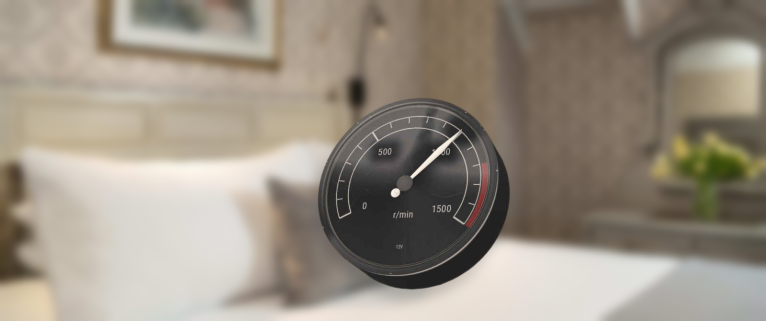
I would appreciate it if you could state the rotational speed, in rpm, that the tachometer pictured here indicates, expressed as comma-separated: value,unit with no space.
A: 1000,rpm
